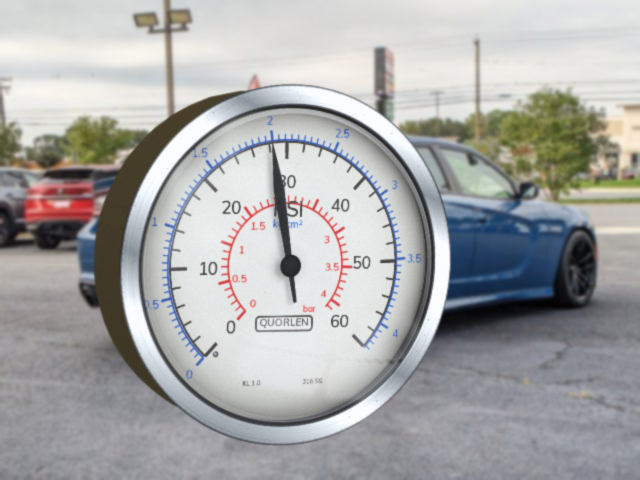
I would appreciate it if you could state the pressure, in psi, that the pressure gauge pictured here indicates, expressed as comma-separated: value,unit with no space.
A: 28,psi
